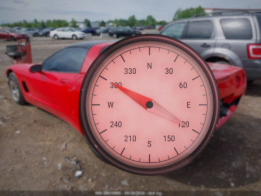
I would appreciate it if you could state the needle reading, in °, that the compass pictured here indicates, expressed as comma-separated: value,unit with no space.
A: 300,°
